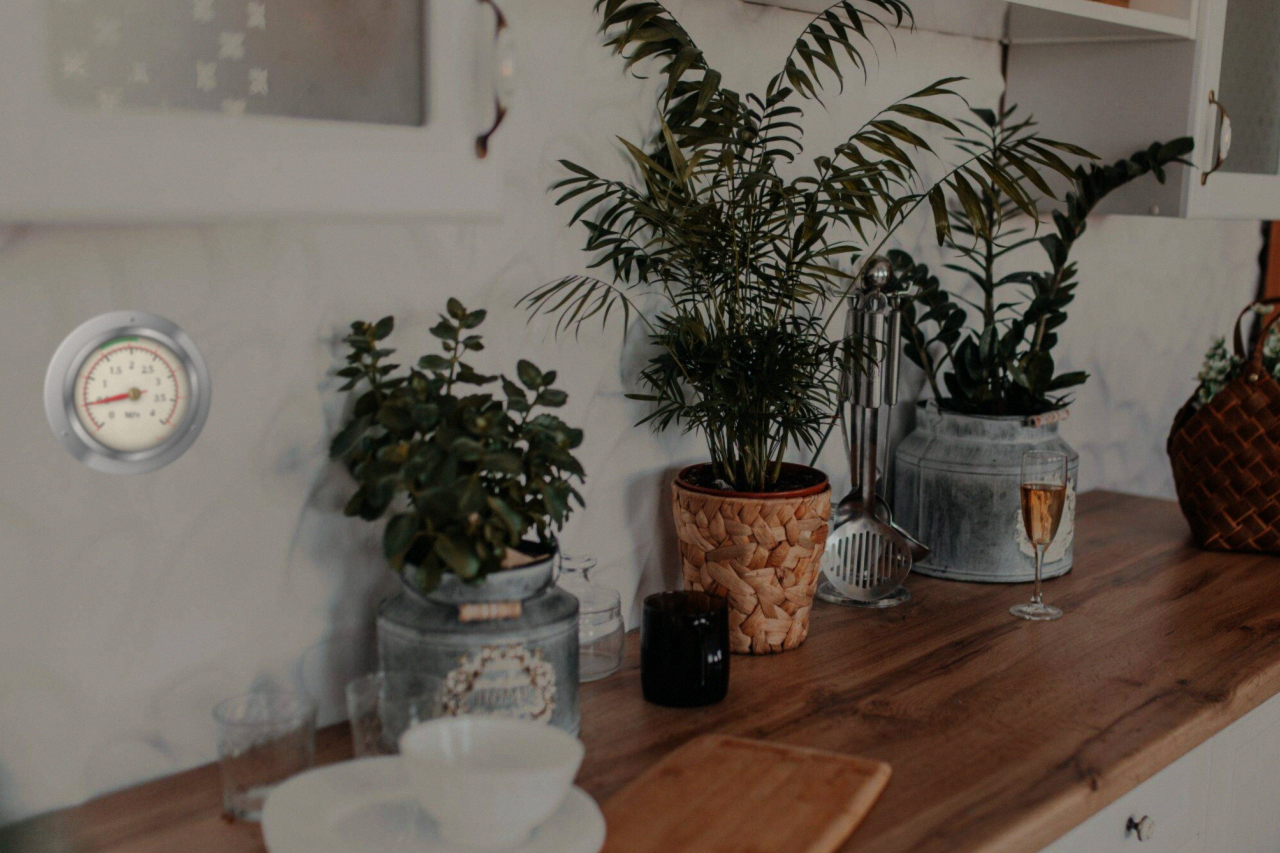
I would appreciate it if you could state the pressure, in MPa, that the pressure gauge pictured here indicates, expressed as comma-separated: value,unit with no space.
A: 0.5,MPa
